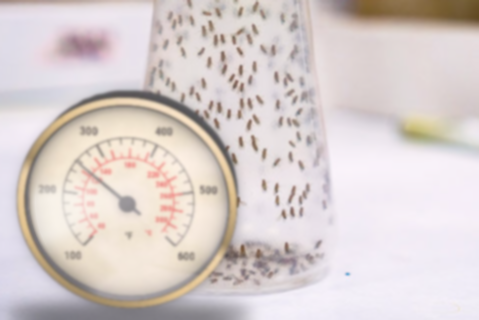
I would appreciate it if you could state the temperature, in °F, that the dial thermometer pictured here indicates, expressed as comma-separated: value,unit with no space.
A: 260,°F
